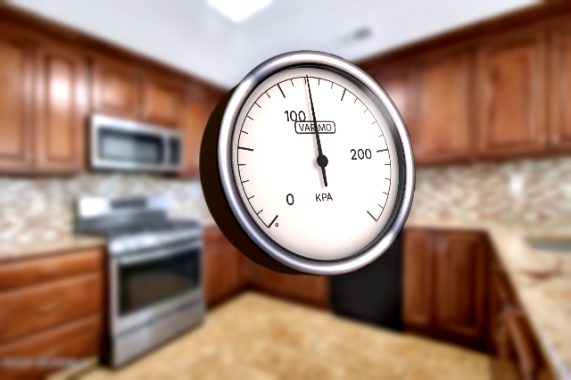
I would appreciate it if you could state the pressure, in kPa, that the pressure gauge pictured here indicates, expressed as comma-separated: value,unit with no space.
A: 120,kPa
